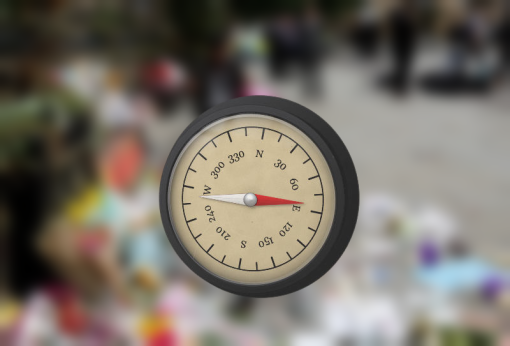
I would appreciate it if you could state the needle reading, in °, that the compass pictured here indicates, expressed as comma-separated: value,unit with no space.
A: 82.5,°
